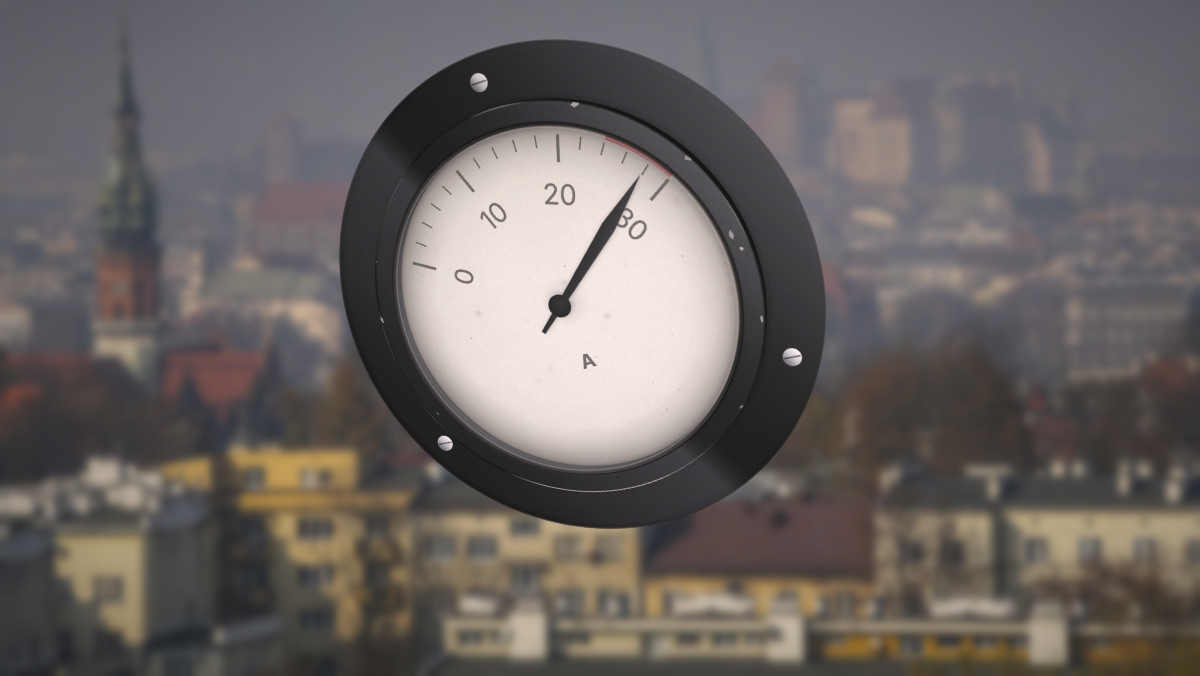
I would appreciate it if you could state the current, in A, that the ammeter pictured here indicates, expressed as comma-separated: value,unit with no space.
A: 28,A
